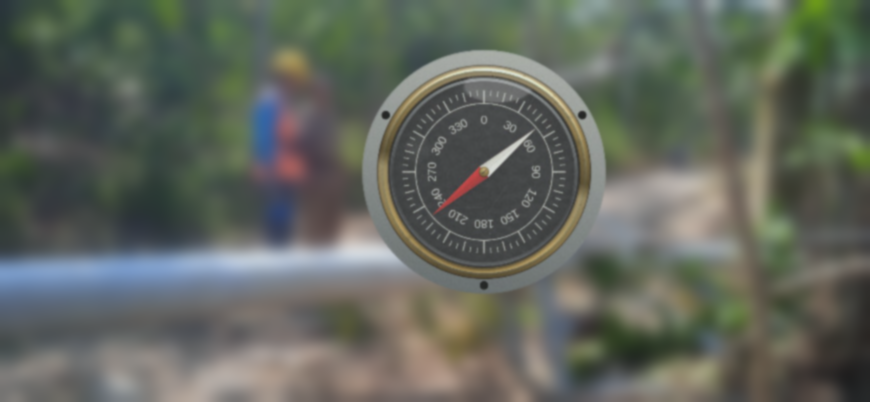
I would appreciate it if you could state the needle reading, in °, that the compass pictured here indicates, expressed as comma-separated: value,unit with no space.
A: 230,°
